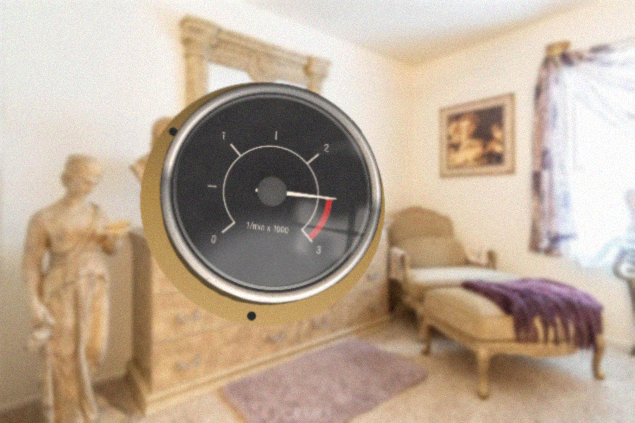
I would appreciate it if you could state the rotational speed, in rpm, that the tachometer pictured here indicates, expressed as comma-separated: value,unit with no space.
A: 2500,rpm
